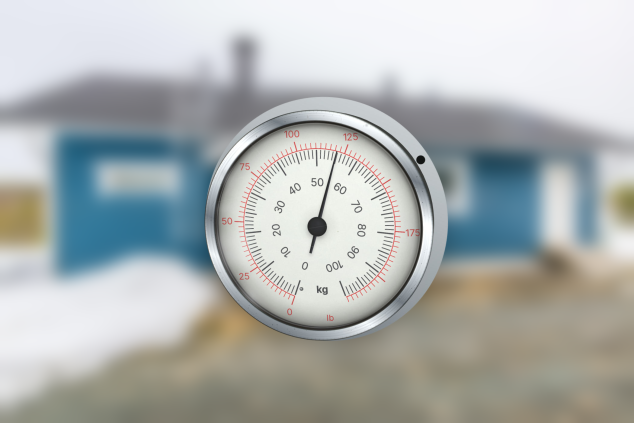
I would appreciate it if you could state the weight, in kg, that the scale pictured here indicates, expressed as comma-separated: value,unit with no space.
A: 55,kg
